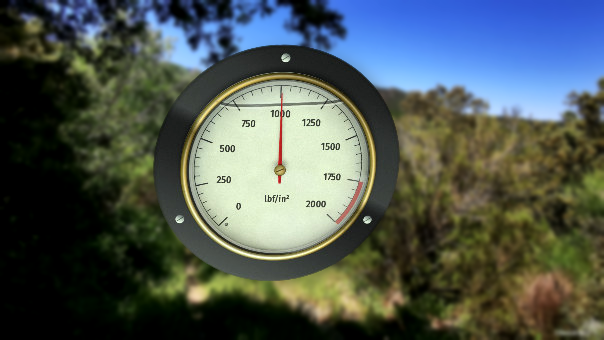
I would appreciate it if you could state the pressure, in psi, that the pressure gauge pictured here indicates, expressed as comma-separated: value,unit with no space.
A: 1000,psi
